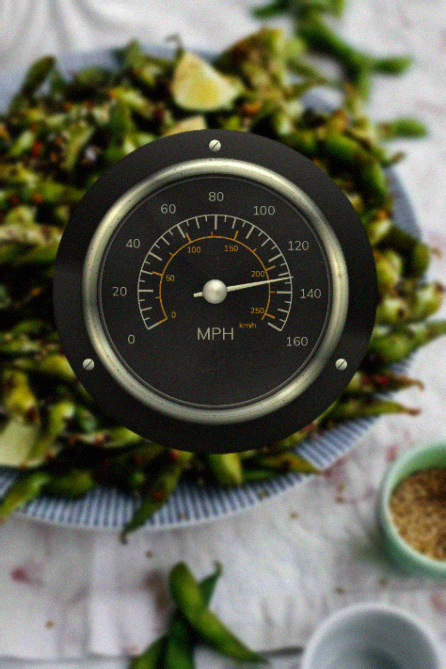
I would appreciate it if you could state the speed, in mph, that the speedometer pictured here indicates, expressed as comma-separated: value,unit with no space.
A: 132.5,mph
